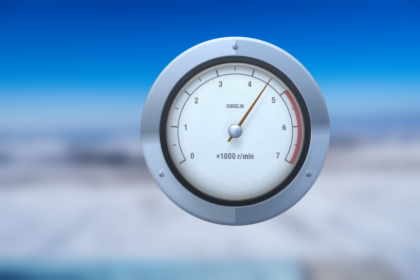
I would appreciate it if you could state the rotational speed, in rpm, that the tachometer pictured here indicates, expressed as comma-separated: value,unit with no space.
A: 4500,rpm
